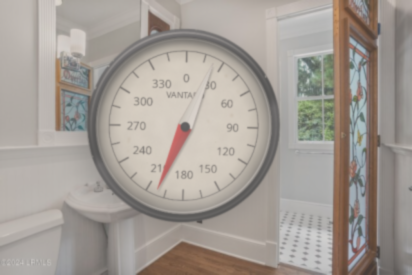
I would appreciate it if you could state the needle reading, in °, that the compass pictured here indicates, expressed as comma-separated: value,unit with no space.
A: 202.5,°
